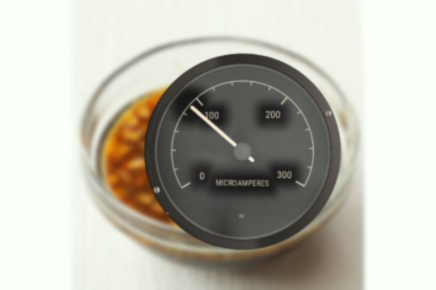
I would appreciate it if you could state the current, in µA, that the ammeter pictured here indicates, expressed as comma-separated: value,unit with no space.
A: 90,µA
